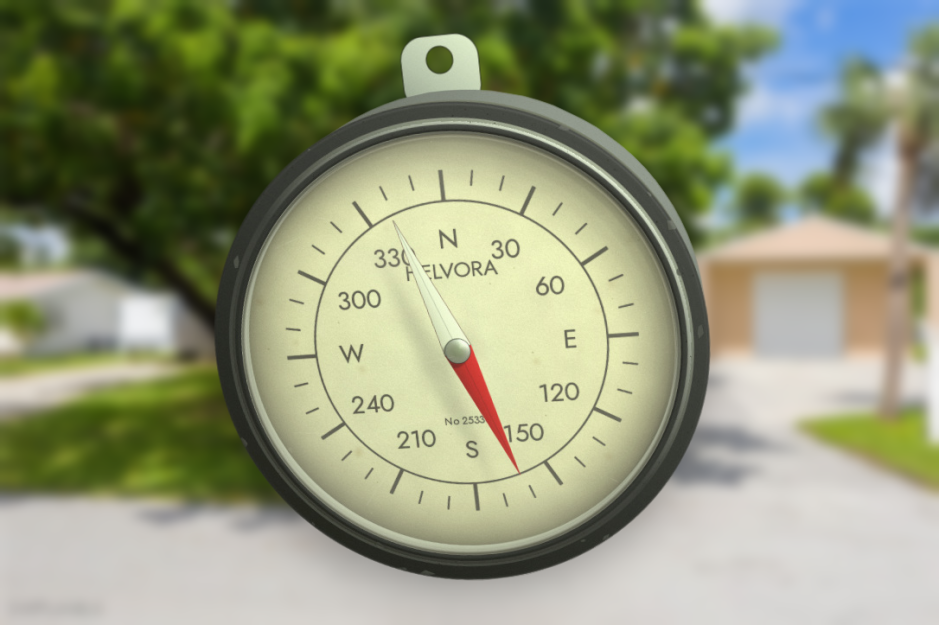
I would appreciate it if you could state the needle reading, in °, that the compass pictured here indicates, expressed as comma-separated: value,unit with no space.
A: 160,°
